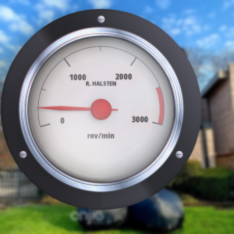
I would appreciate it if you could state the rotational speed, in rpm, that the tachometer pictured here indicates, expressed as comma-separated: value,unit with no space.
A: 250,rpm
